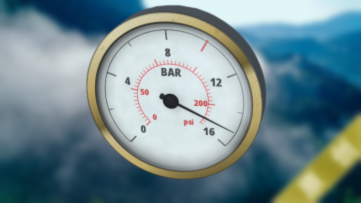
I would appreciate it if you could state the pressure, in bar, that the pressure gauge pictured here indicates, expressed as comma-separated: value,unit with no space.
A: 15,bar
